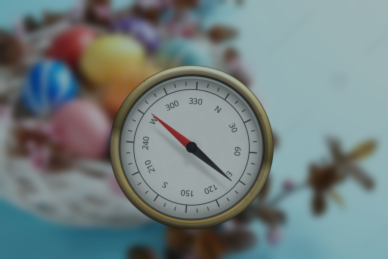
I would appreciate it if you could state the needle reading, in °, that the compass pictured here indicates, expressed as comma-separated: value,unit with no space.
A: 275,°
